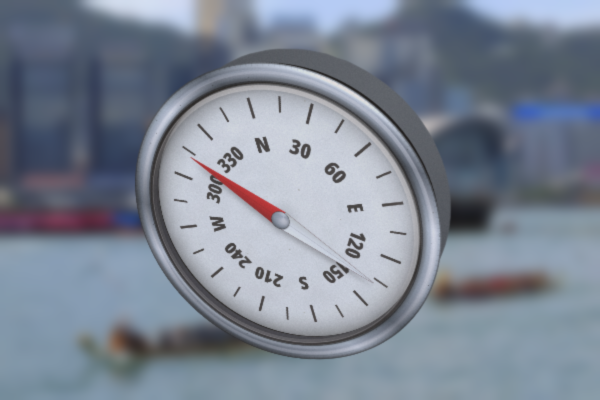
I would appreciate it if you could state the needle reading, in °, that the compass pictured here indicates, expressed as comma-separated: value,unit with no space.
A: 315,°
